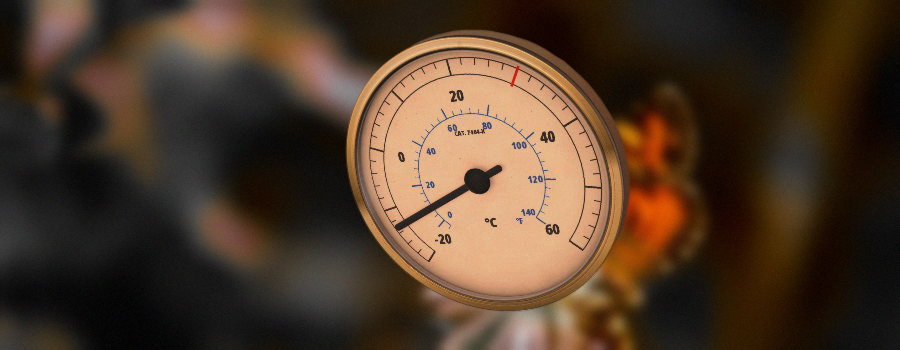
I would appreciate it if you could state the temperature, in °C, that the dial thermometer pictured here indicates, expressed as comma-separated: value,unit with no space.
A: -13,°C
